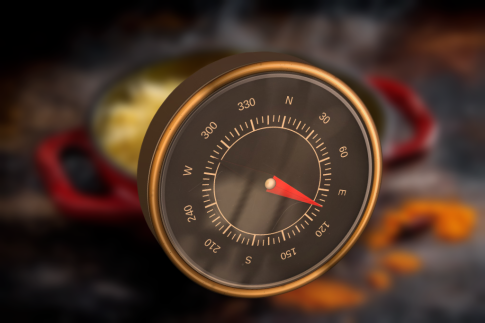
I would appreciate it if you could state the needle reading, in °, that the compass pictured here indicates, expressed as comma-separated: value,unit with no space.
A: 105,°
